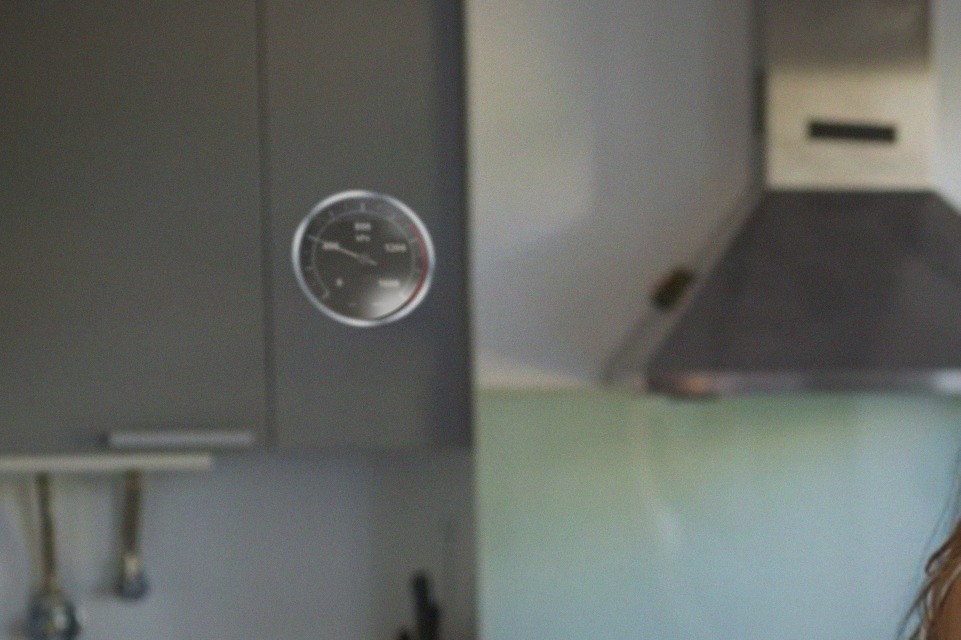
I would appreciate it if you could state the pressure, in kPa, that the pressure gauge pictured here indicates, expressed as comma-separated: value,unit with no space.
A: 400,kPa
